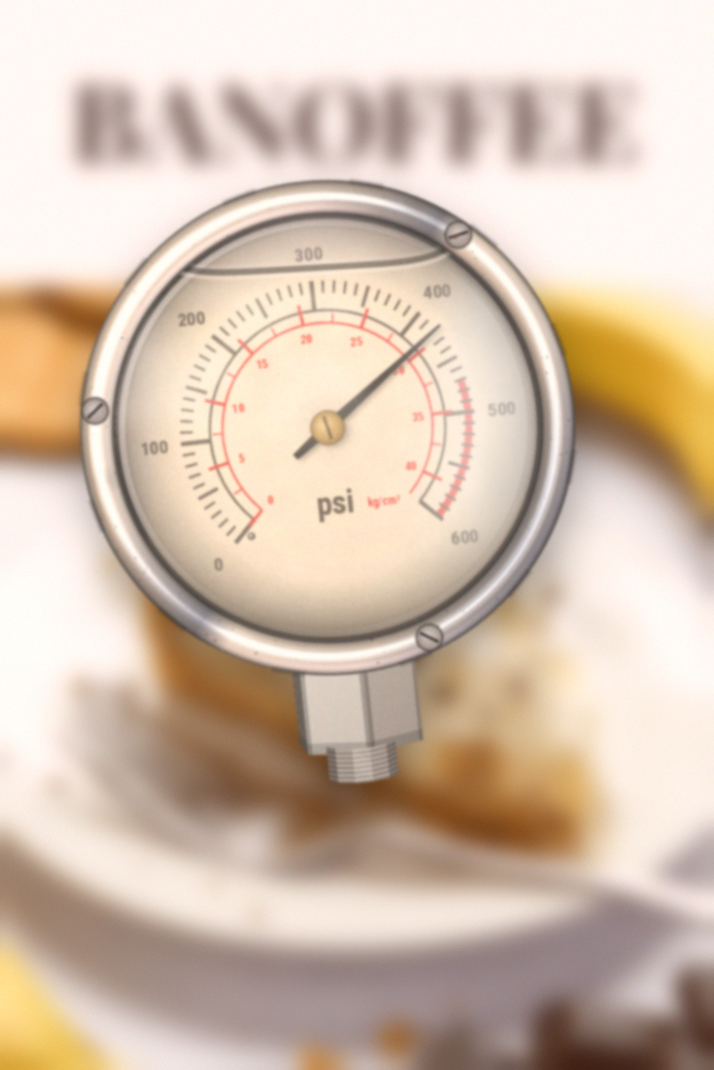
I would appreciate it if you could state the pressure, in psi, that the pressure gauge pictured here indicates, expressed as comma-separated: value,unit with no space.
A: 420,psi
